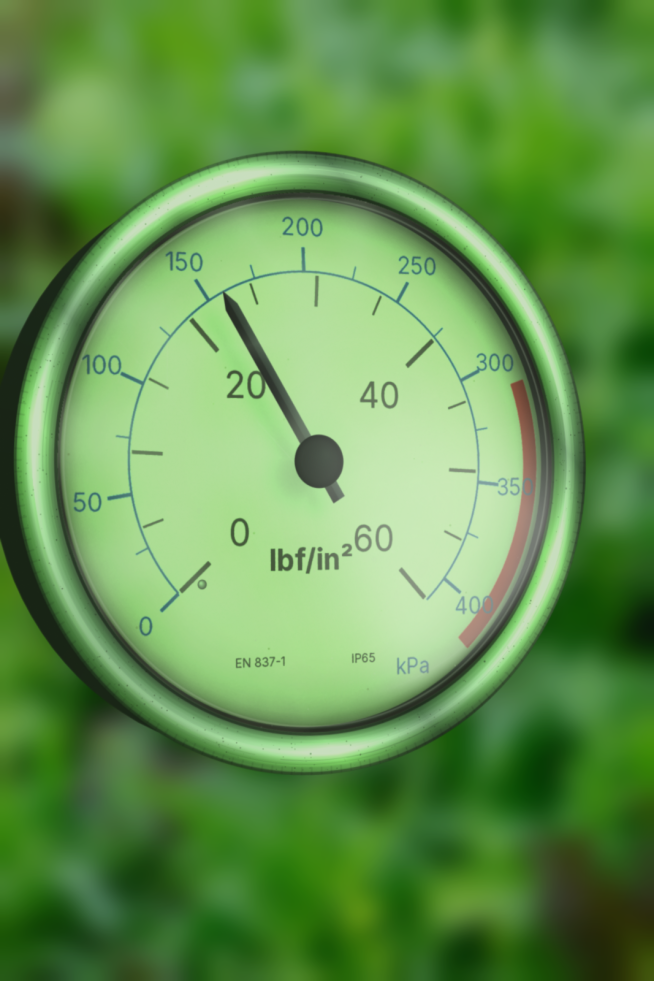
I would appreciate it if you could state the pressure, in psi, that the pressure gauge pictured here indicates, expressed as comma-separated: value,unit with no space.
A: 22.5,psi
